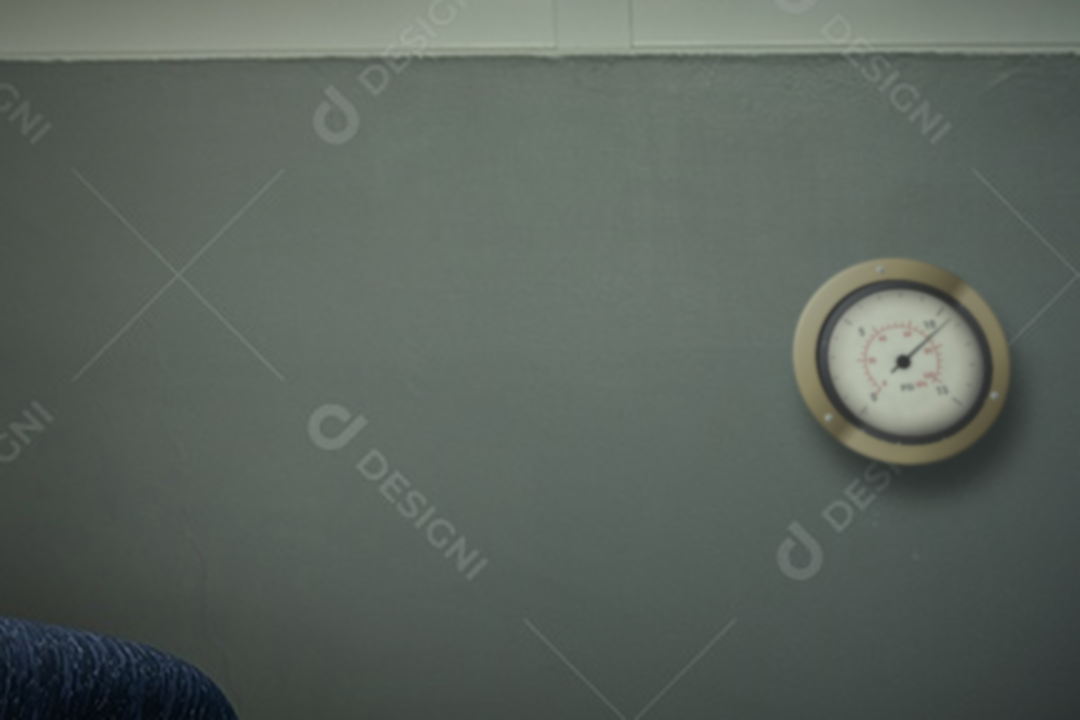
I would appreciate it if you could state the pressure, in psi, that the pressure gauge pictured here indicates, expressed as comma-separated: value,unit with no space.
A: 10.5,psi
